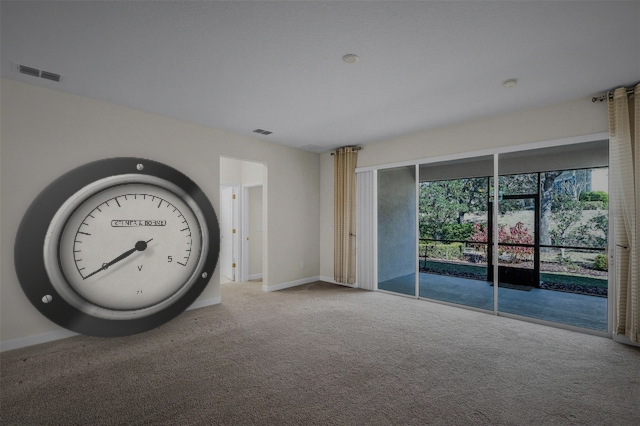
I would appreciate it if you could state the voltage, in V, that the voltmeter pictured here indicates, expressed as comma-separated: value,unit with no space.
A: 0,V
